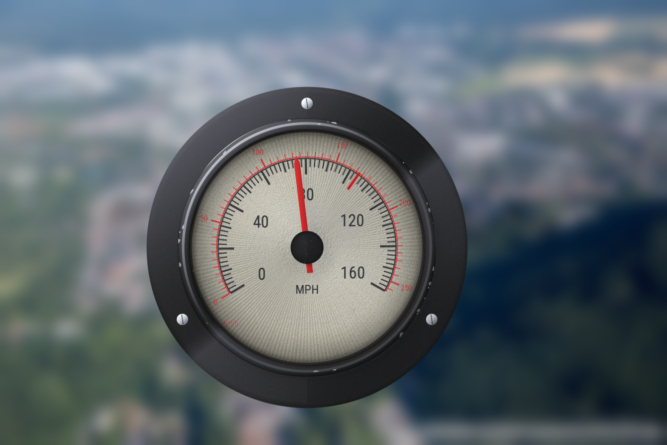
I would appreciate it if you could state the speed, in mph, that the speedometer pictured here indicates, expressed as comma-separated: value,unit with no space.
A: 76,mph
